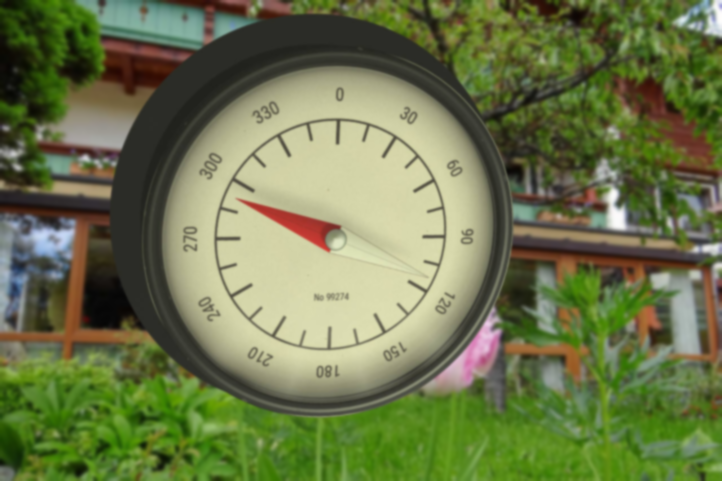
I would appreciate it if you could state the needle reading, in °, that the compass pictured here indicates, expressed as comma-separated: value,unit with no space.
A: 292.5,°
